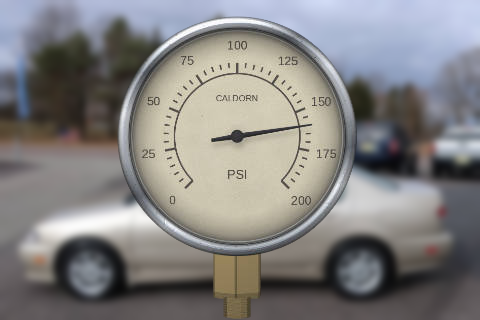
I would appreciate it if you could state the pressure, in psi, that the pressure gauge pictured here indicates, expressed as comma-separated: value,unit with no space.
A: 160,psi
